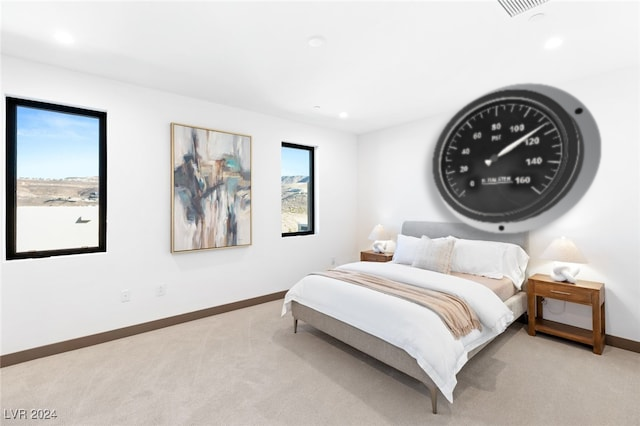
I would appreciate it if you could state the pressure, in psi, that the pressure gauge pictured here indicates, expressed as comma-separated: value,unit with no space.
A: 115,psi
